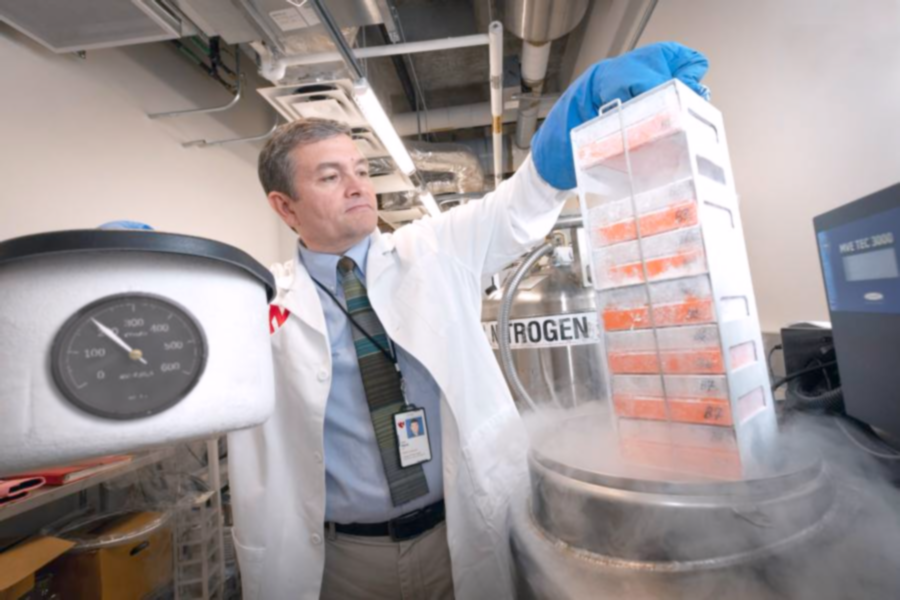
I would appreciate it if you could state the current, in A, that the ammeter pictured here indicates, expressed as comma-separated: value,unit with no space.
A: 200,A
